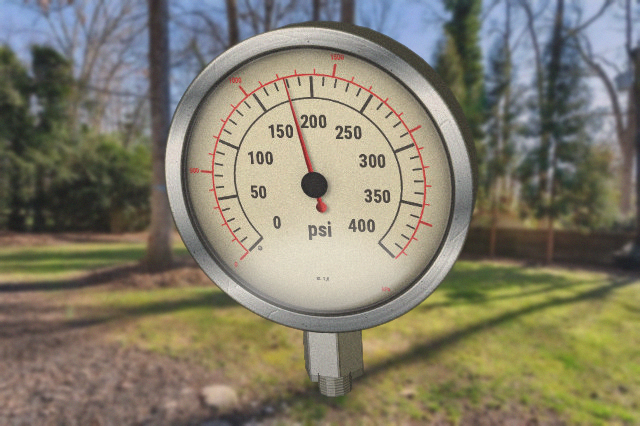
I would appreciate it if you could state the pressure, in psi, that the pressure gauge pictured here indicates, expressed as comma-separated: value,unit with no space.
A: 180,psi
